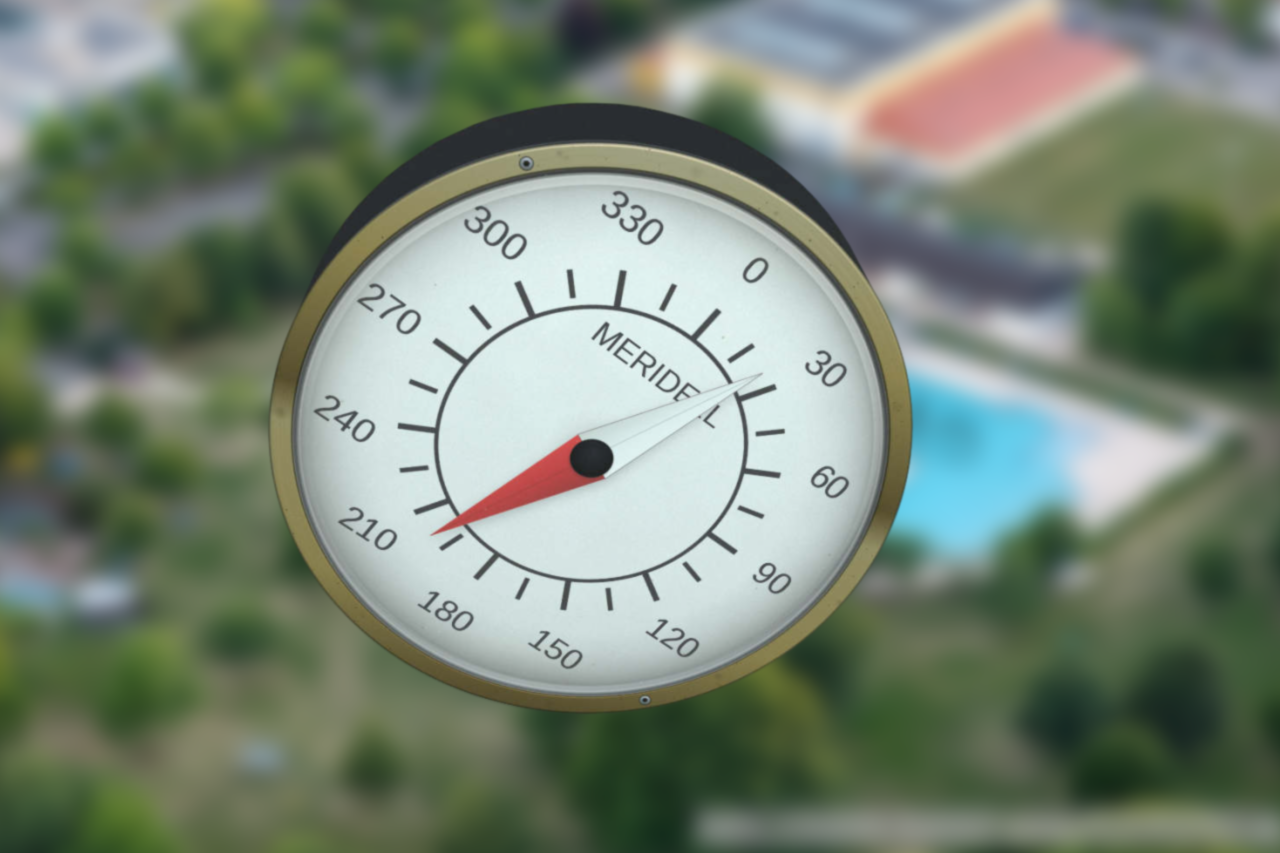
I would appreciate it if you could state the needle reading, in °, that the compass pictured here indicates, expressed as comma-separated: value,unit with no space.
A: 202.5,°
